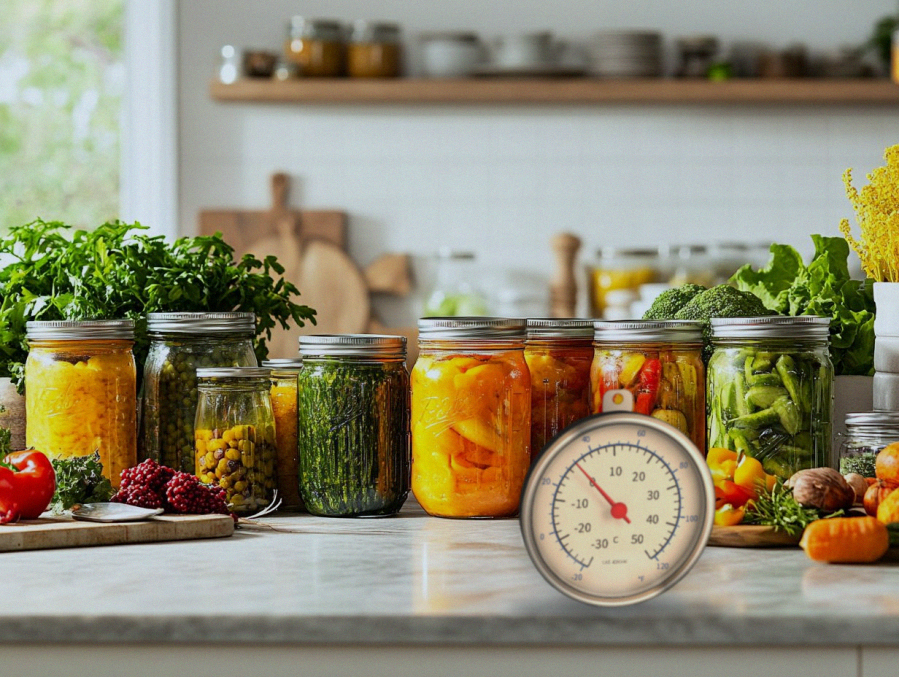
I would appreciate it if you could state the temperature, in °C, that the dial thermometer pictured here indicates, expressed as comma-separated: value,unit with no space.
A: 0,°C
